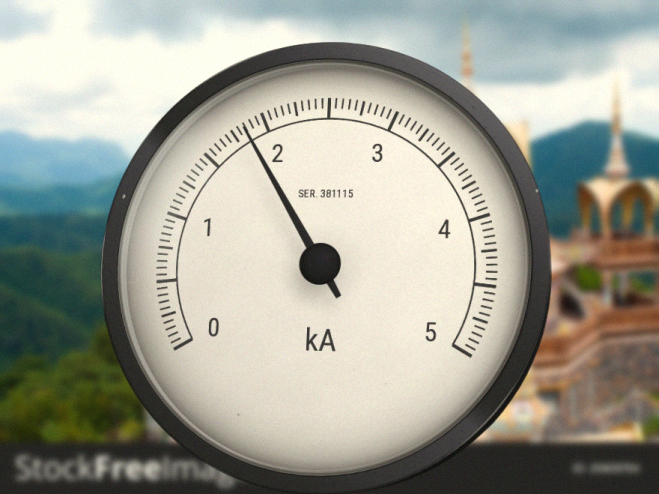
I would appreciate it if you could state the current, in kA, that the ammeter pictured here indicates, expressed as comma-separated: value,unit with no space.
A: 1.85,kA
